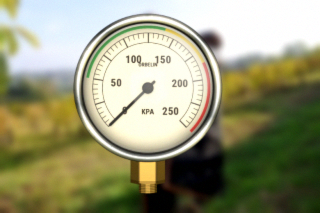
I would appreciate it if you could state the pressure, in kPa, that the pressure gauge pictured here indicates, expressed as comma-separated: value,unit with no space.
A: 0,kPa
